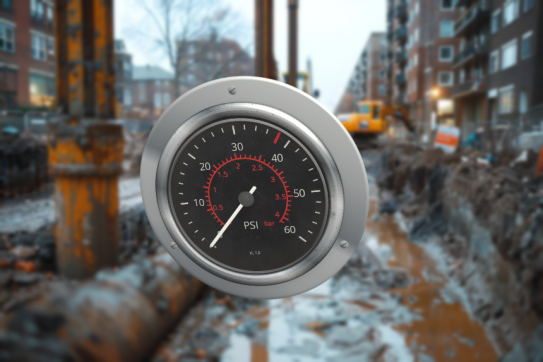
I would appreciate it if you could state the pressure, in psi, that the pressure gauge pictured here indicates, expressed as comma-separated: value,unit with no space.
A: 0,psi
